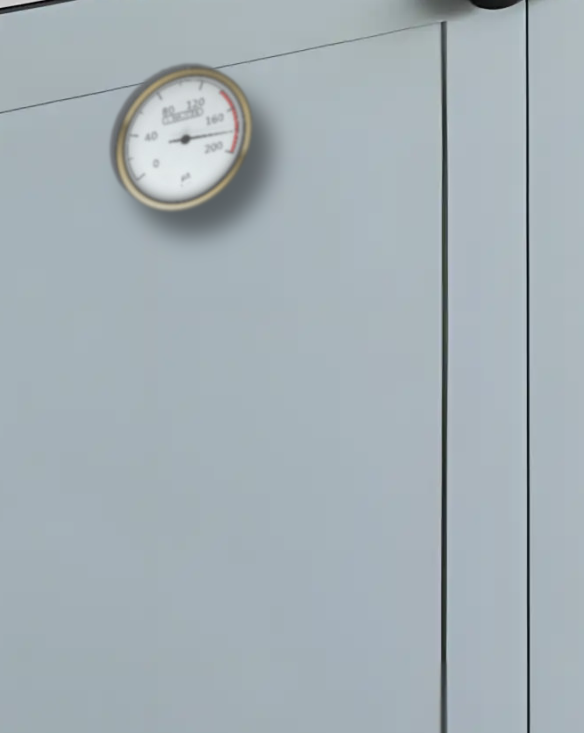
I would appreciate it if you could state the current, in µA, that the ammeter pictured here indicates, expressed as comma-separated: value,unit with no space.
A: 180,µA
